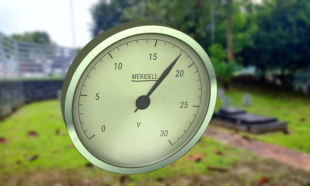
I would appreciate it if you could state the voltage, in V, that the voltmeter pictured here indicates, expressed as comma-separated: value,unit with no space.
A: 18,V
